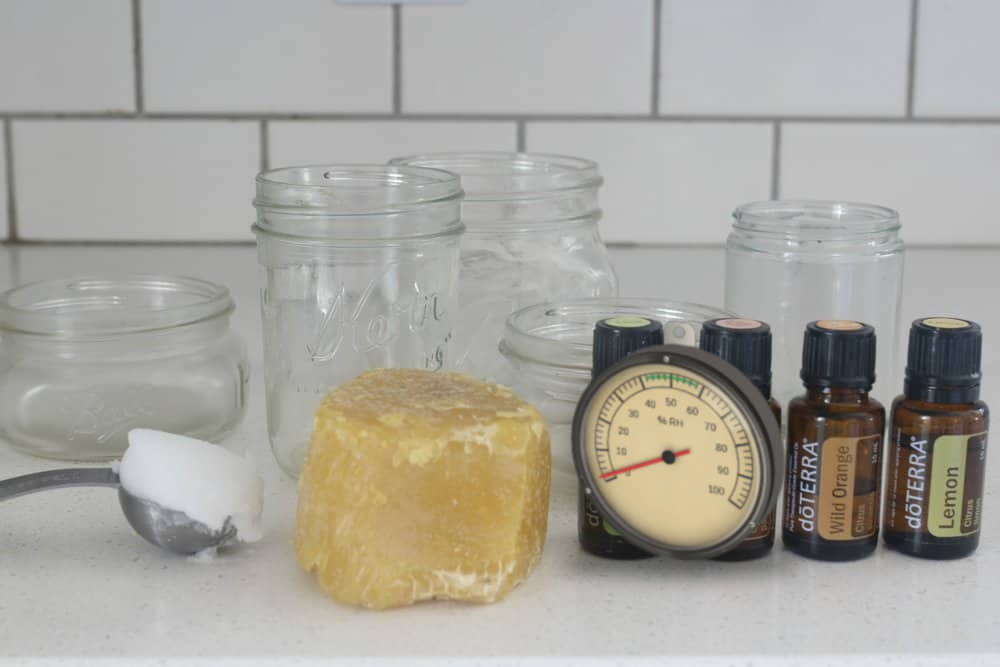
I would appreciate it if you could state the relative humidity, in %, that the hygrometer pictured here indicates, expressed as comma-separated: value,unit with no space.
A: 2,%
